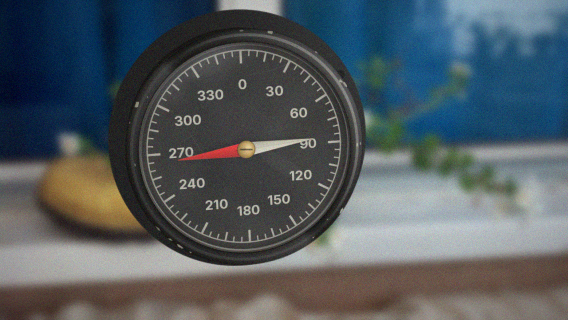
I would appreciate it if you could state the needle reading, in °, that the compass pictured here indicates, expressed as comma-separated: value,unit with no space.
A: 265,°
